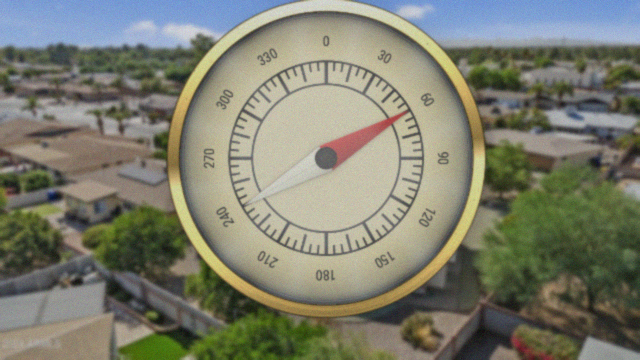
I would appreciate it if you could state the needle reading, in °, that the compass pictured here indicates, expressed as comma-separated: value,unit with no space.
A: 60,°
